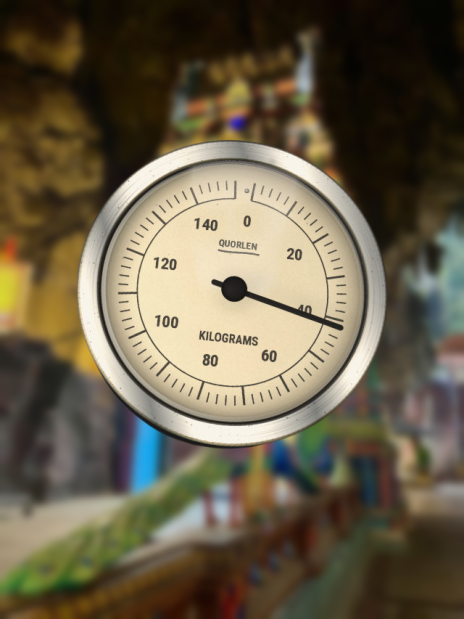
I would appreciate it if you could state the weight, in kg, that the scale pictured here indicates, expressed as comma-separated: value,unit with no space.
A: 42,kg
